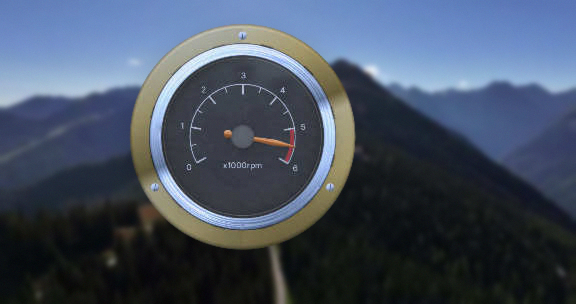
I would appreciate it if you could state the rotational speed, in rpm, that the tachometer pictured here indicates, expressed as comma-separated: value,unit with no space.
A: 5500,rpm
